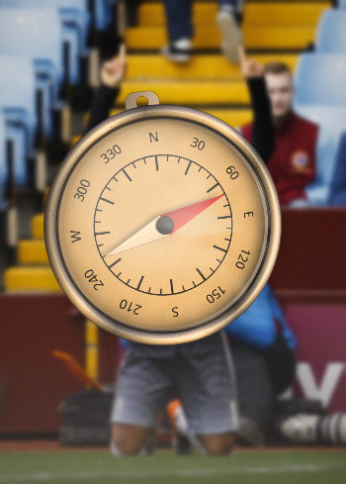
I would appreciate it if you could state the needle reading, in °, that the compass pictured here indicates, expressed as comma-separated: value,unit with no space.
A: 70,°
